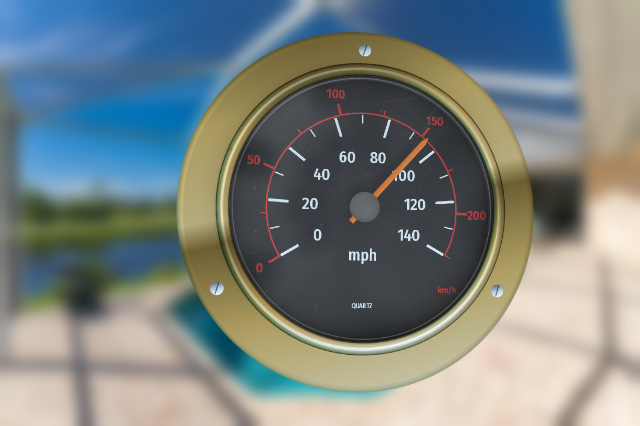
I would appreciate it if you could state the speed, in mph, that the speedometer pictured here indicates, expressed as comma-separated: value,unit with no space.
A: 95,mph
